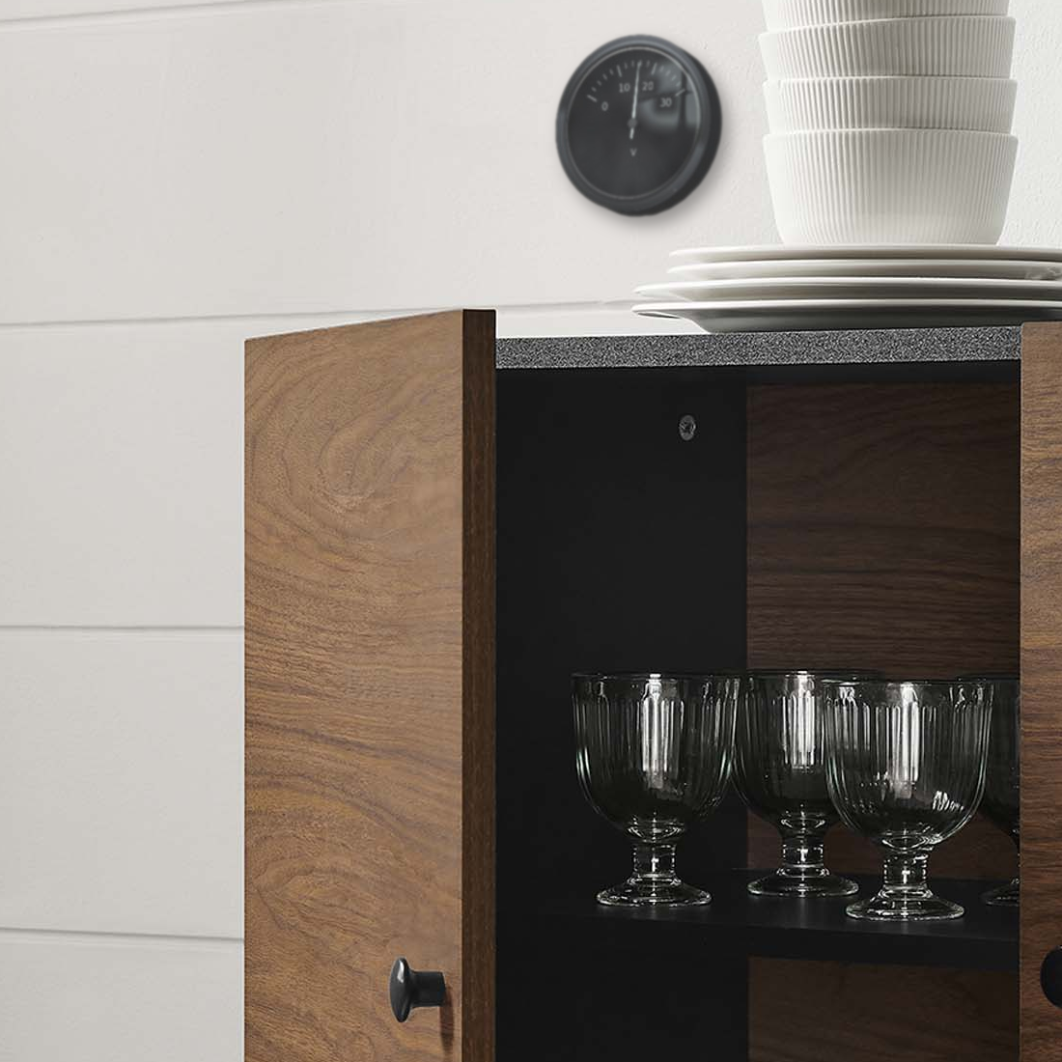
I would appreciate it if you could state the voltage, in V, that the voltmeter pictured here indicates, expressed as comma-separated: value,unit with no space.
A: 16,V
